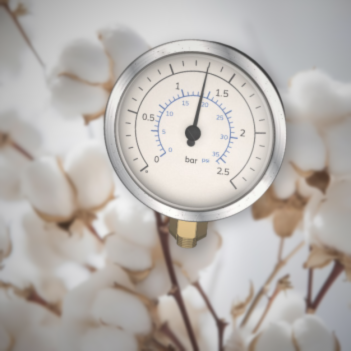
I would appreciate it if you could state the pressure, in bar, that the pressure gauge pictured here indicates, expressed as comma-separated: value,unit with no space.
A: 1.3,bar
